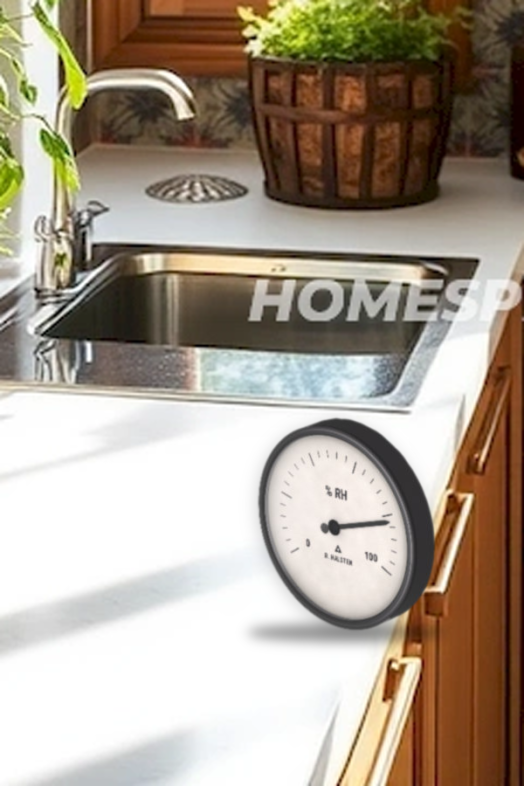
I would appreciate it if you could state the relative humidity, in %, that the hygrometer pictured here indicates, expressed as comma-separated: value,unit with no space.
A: 82,%
